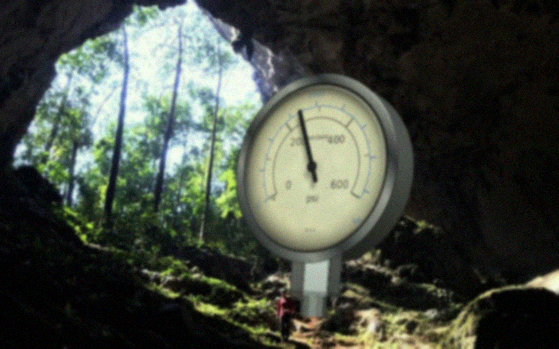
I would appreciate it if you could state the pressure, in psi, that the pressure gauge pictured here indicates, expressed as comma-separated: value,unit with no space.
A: 250,psi
